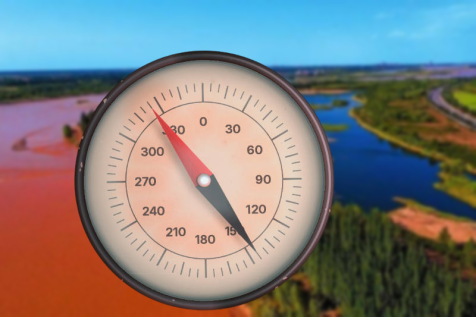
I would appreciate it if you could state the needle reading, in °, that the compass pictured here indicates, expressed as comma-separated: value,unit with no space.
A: 325,°
